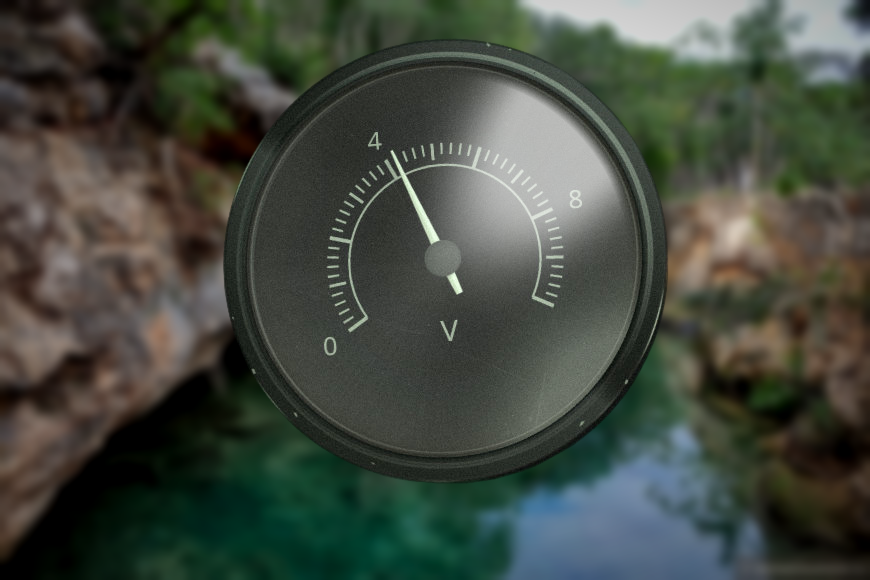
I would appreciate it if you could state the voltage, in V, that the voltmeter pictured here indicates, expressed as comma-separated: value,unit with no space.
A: 4.2,V
